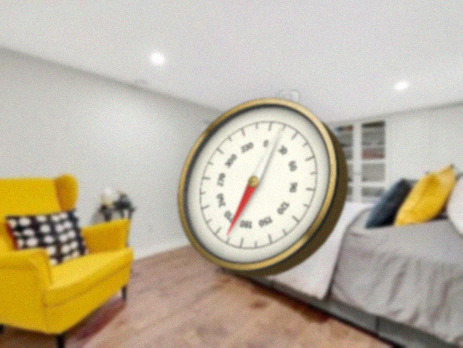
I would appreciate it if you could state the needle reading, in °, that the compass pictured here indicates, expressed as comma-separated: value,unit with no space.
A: 195,°
